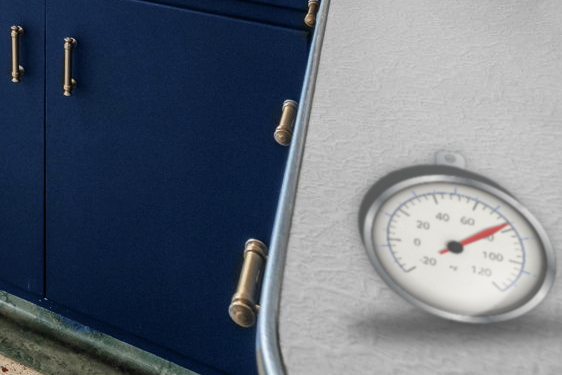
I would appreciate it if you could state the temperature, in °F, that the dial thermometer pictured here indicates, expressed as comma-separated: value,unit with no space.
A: 76,°F
